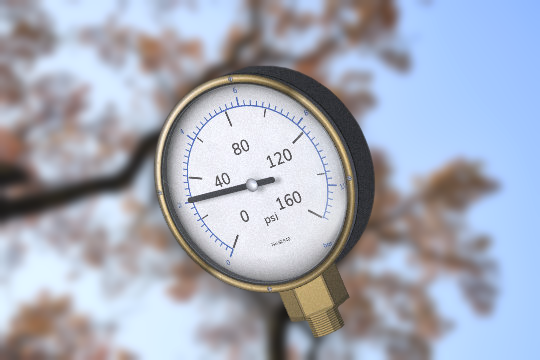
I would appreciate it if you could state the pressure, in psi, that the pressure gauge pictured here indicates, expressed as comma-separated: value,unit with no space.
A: 30,psi
